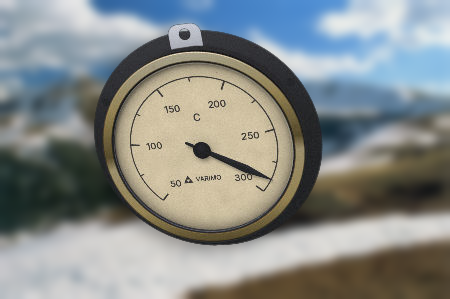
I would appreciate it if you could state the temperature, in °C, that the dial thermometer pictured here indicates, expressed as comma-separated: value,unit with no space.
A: 287.5,°C
